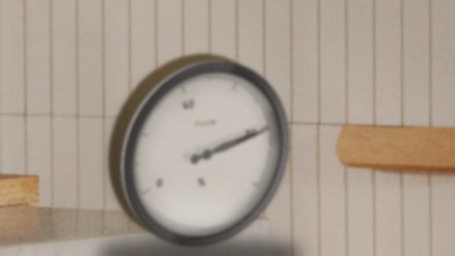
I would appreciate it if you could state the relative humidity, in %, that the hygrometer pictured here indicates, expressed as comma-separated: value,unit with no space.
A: 80,%
